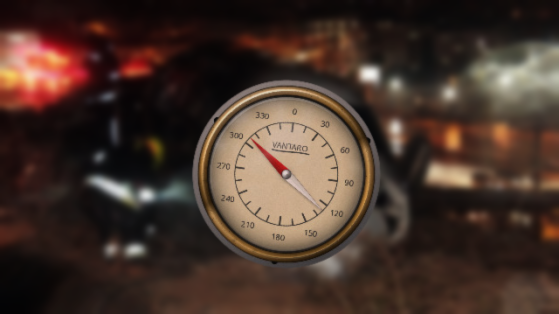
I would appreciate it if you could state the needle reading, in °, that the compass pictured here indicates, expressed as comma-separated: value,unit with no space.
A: 307.5,°
